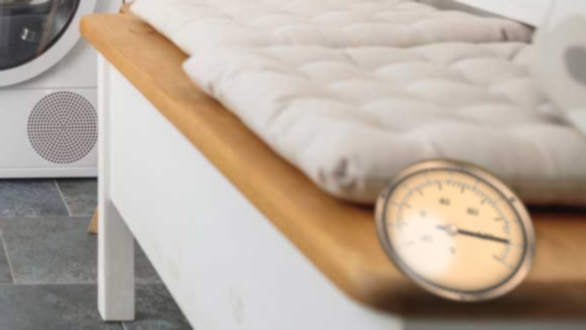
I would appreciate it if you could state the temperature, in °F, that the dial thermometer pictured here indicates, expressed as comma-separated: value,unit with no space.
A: 120,°F
